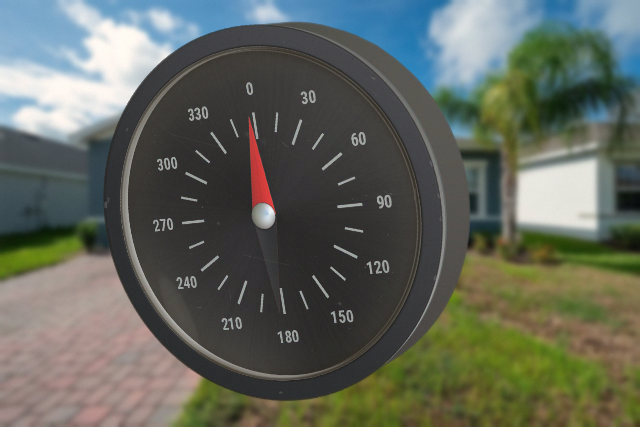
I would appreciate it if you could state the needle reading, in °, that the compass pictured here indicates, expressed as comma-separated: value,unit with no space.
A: 0,°
